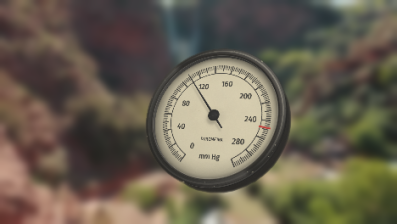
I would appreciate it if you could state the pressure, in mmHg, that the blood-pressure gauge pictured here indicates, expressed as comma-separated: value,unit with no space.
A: 110,mmHg
